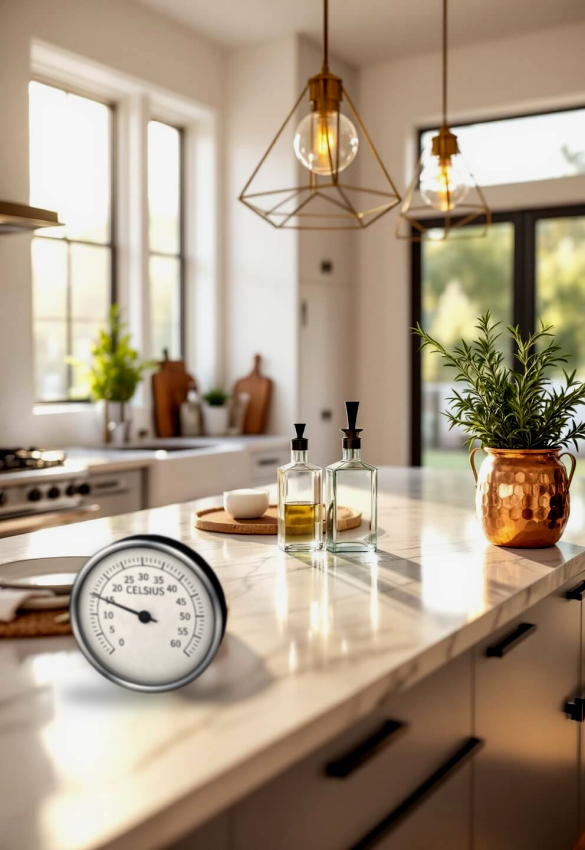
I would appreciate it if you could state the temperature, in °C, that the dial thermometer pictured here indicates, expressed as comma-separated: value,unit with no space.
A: 15,°C
